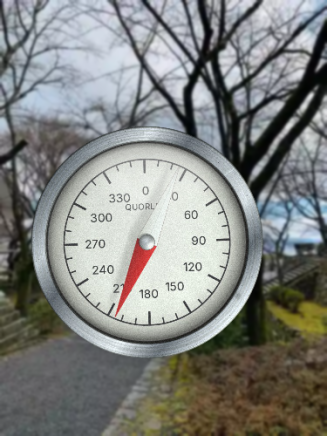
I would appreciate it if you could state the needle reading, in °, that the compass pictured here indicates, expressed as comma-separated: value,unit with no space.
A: 205,°
